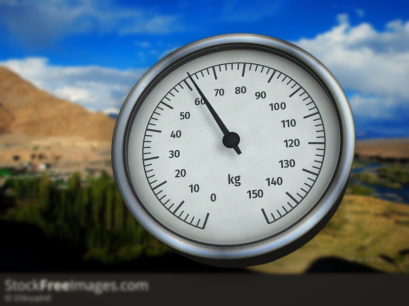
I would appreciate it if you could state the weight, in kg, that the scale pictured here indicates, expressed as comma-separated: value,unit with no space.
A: 62,kg
